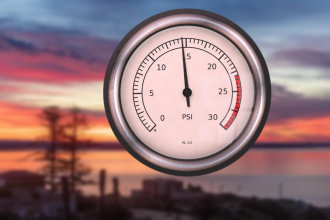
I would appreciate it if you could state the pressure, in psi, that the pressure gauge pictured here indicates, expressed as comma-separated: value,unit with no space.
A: 14.5,psi
